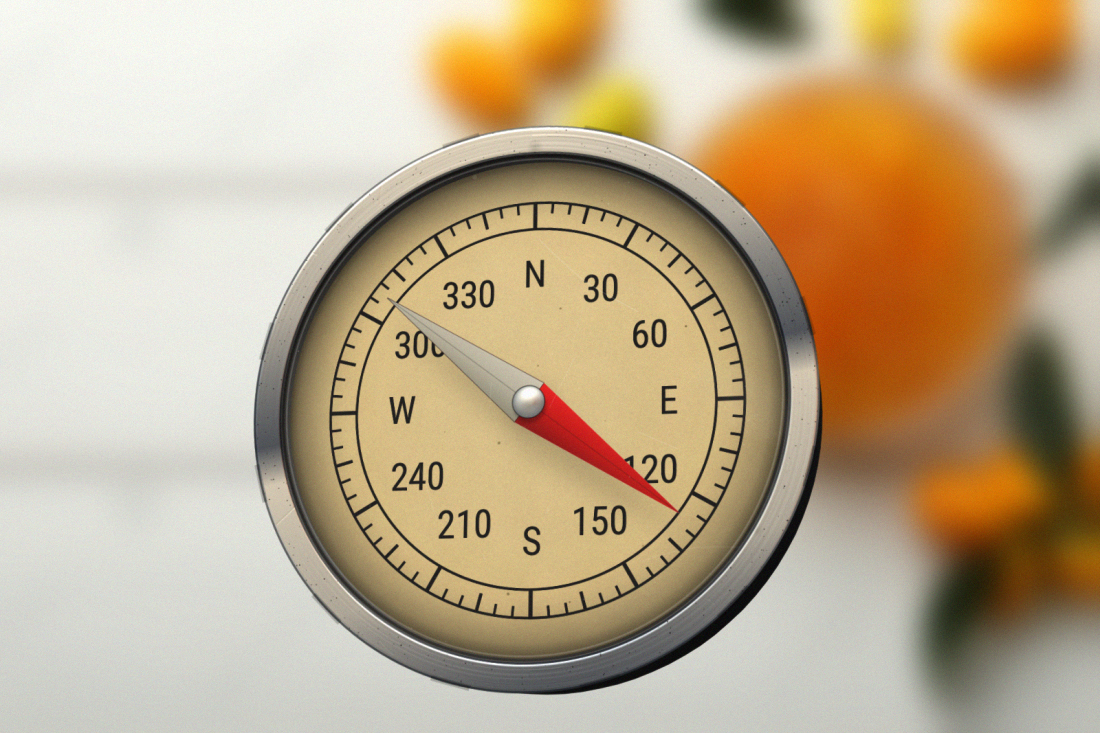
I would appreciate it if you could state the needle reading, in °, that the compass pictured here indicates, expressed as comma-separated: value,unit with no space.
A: 127.5,°
